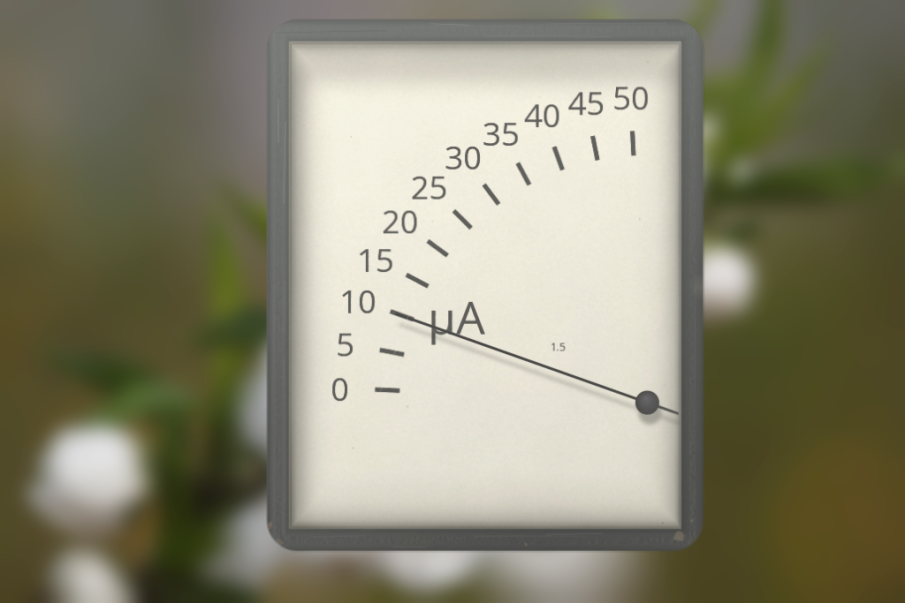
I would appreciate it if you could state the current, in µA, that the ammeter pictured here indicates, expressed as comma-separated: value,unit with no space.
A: 10,µA
